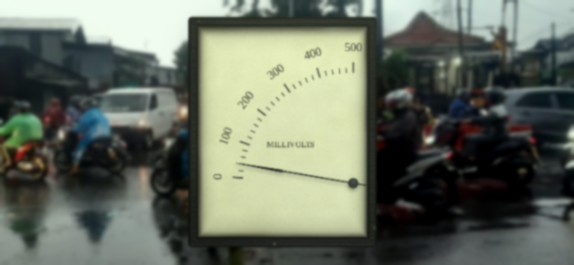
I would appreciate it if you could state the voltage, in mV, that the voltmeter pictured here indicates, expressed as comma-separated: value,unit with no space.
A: 40,mV
